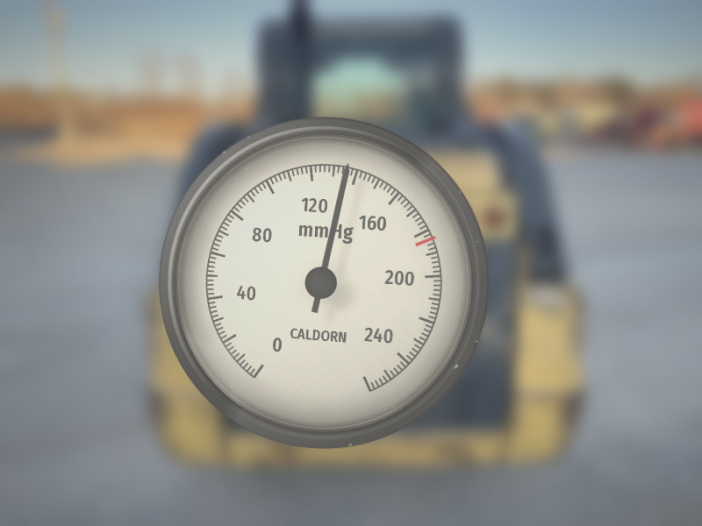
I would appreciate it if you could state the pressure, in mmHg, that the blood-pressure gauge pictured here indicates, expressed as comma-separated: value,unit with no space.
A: 136,mmHg
